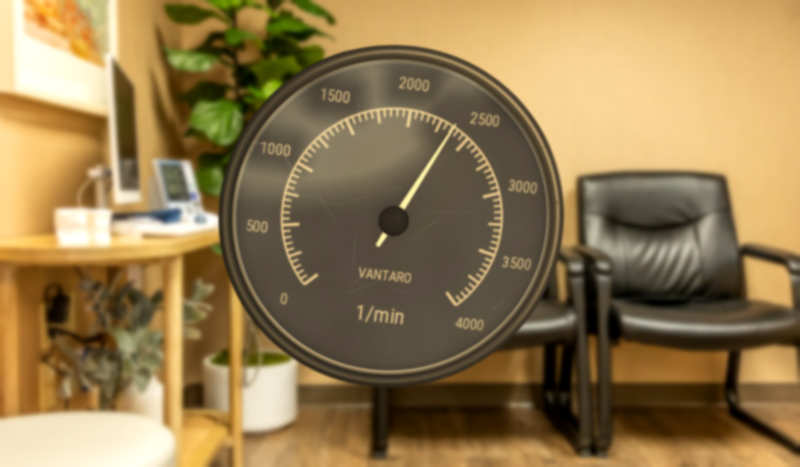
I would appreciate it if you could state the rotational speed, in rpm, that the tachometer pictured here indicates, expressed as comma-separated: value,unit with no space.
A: 2350,rpm
